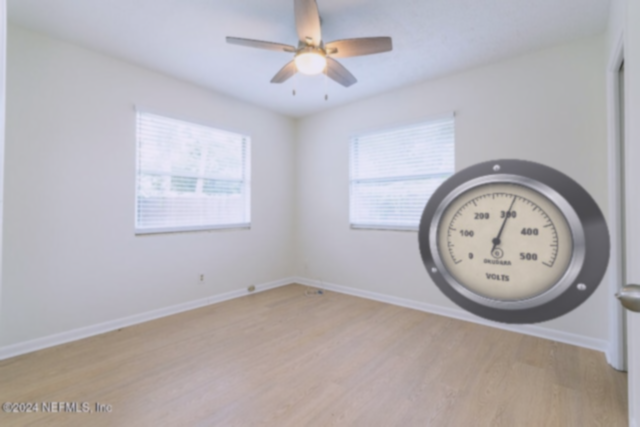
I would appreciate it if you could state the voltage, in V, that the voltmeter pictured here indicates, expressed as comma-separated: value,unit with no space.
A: 300,V
